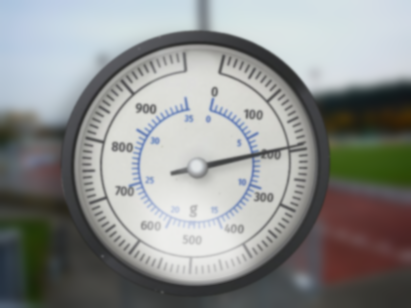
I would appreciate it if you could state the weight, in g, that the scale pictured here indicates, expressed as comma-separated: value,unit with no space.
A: 190,g
